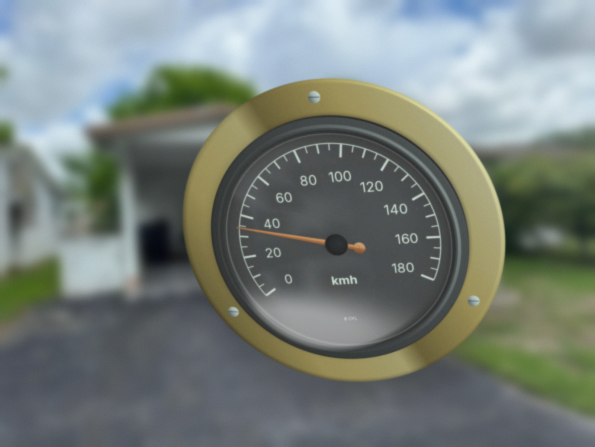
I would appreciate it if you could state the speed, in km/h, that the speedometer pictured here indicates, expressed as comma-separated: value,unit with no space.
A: 35,km/h
